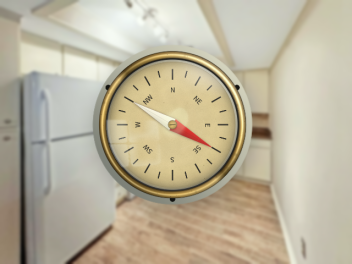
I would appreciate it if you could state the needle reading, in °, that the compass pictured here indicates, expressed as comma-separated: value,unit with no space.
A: 120,°
